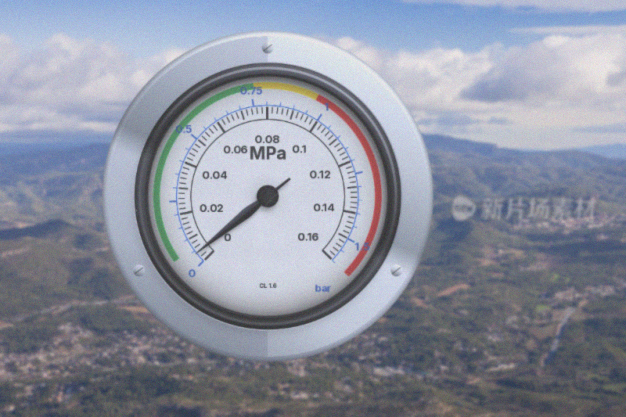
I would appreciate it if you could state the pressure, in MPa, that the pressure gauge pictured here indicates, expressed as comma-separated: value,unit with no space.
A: 0.004,MPa
